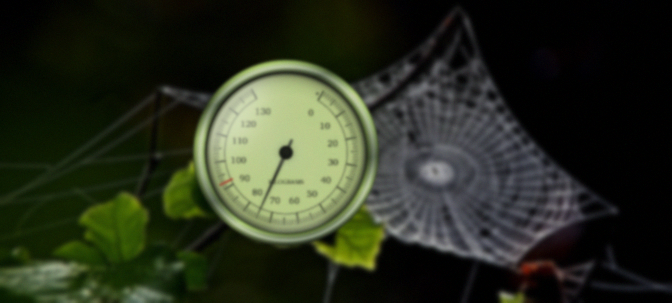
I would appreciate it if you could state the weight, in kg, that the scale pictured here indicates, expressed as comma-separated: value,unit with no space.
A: 75,kg
